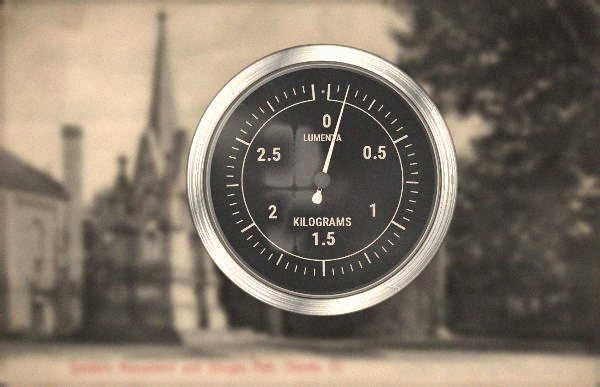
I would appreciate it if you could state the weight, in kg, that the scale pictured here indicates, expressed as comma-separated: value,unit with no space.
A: 0.1,kg
